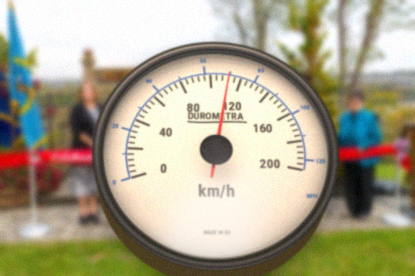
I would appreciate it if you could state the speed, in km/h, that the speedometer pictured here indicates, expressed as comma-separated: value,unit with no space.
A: 112,km/h
